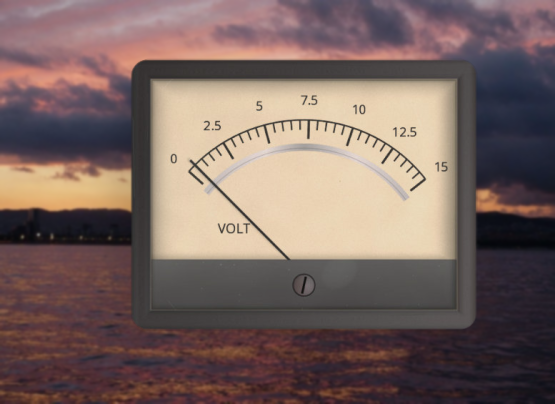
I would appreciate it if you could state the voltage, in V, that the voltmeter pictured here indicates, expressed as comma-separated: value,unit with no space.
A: 0.5,V
